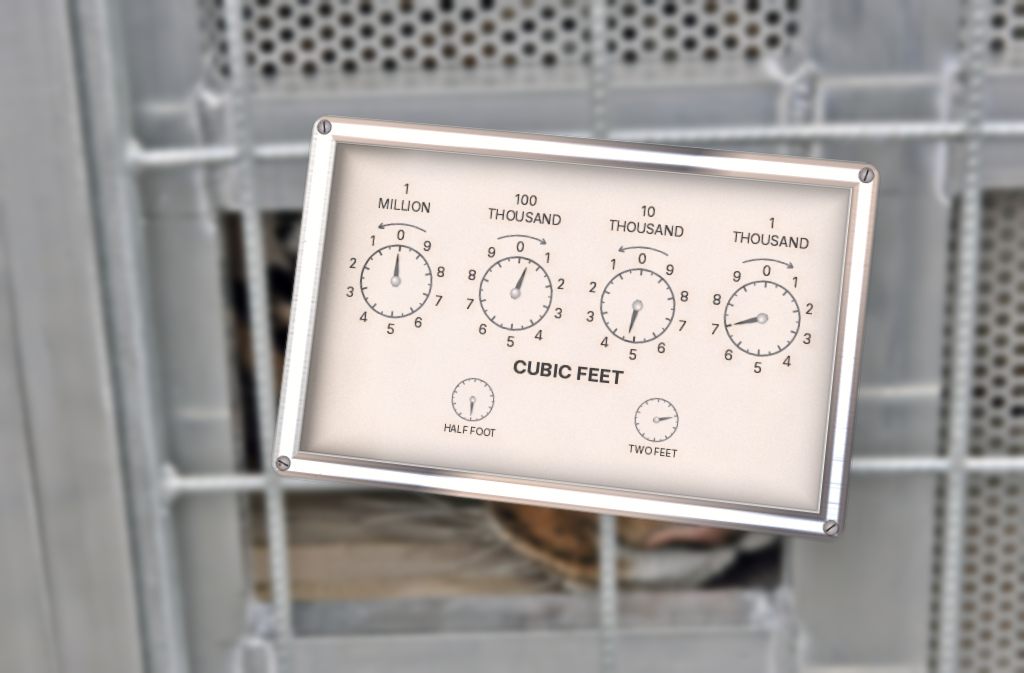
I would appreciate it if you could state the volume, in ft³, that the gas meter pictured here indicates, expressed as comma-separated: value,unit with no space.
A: 4700,ft³
